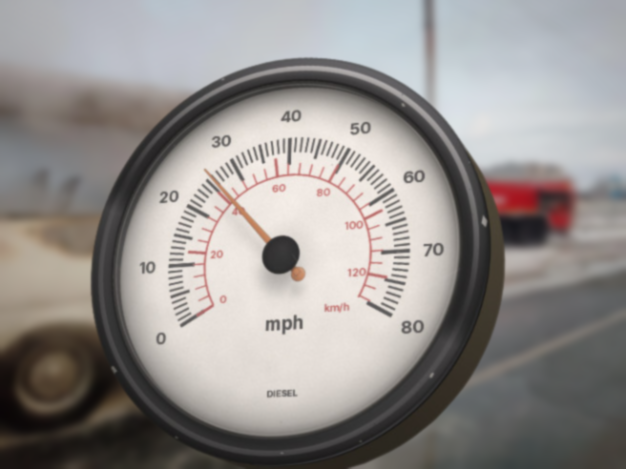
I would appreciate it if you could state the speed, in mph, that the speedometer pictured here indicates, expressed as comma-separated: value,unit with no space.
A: 26,mph
